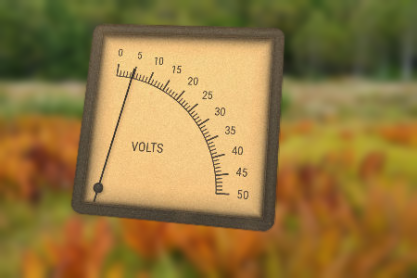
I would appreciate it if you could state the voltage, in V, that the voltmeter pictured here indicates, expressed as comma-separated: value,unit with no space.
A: 5,V
